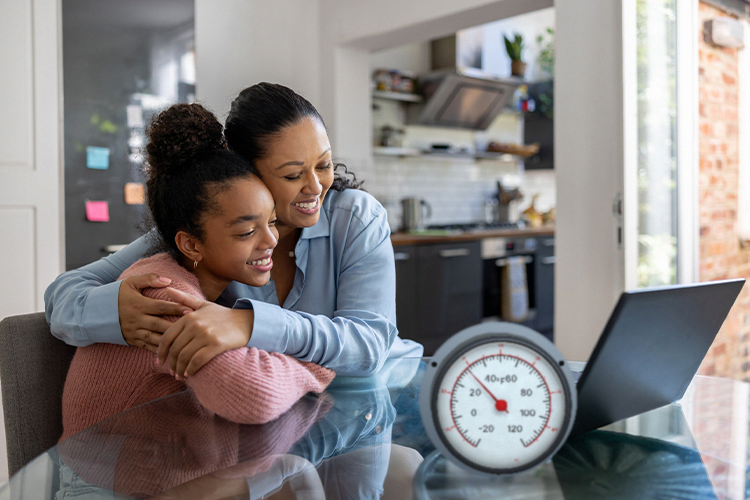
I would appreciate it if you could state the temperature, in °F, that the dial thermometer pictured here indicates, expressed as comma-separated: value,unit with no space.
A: 30,°F
